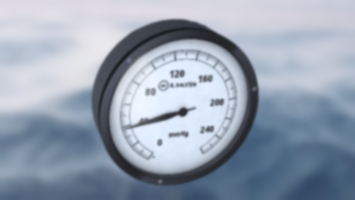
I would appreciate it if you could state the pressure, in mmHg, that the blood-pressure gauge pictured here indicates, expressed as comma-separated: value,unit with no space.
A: 40,mmHg
